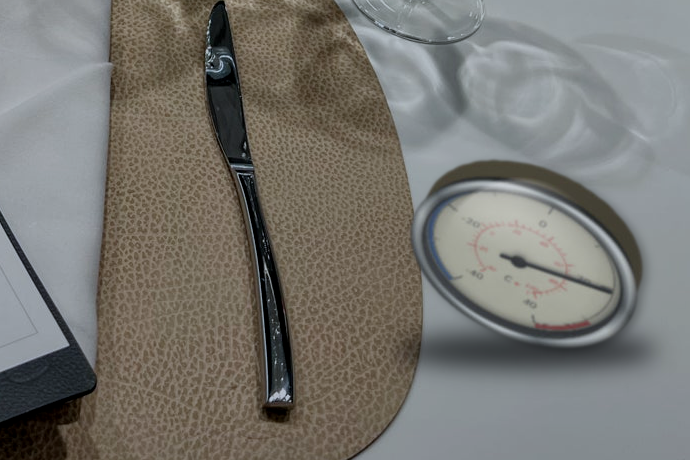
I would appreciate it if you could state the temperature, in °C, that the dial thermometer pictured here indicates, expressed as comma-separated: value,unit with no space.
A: 20,°C
